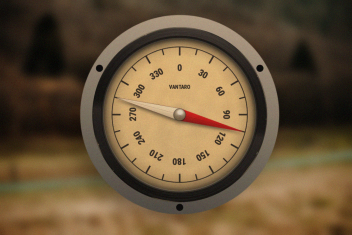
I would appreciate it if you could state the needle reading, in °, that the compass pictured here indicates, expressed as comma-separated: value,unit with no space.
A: 105,°
